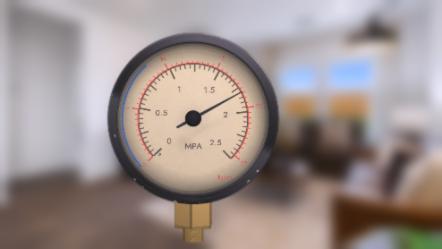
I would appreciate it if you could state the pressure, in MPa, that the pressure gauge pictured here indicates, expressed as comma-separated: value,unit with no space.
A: 1.8,MPa
